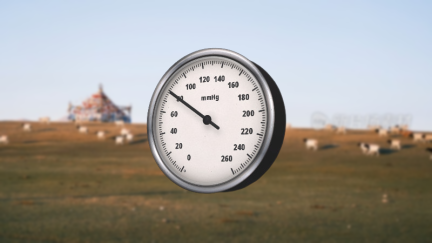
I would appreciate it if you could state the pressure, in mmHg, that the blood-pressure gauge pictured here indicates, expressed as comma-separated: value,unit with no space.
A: 80,mmHg
